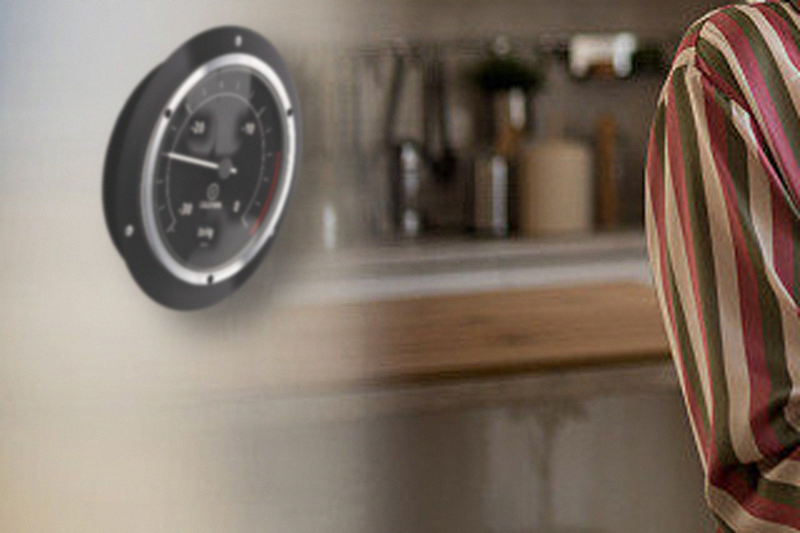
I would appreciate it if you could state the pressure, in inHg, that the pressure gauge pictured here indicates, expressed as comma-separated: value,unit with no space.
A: -24,inHg
